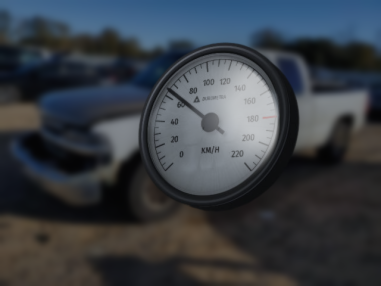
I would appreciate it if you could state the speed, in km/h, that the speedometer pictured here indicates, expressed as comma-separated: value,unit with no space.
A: 65,km/h
